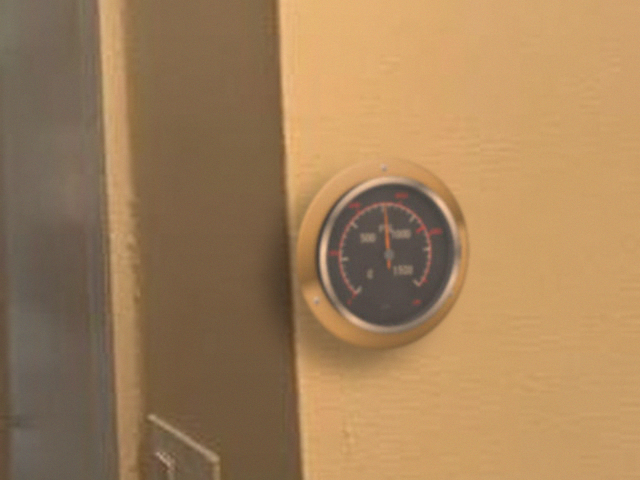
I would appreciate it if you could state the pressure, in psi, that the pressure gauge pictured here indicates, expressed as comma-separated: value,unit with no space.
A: 750,psi
